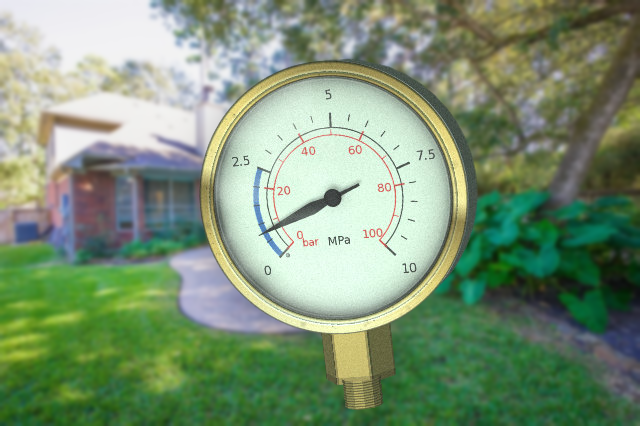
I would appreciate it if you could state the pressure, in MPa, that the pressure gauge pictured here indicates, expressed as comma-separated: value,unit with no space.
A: 0.75,MPa
